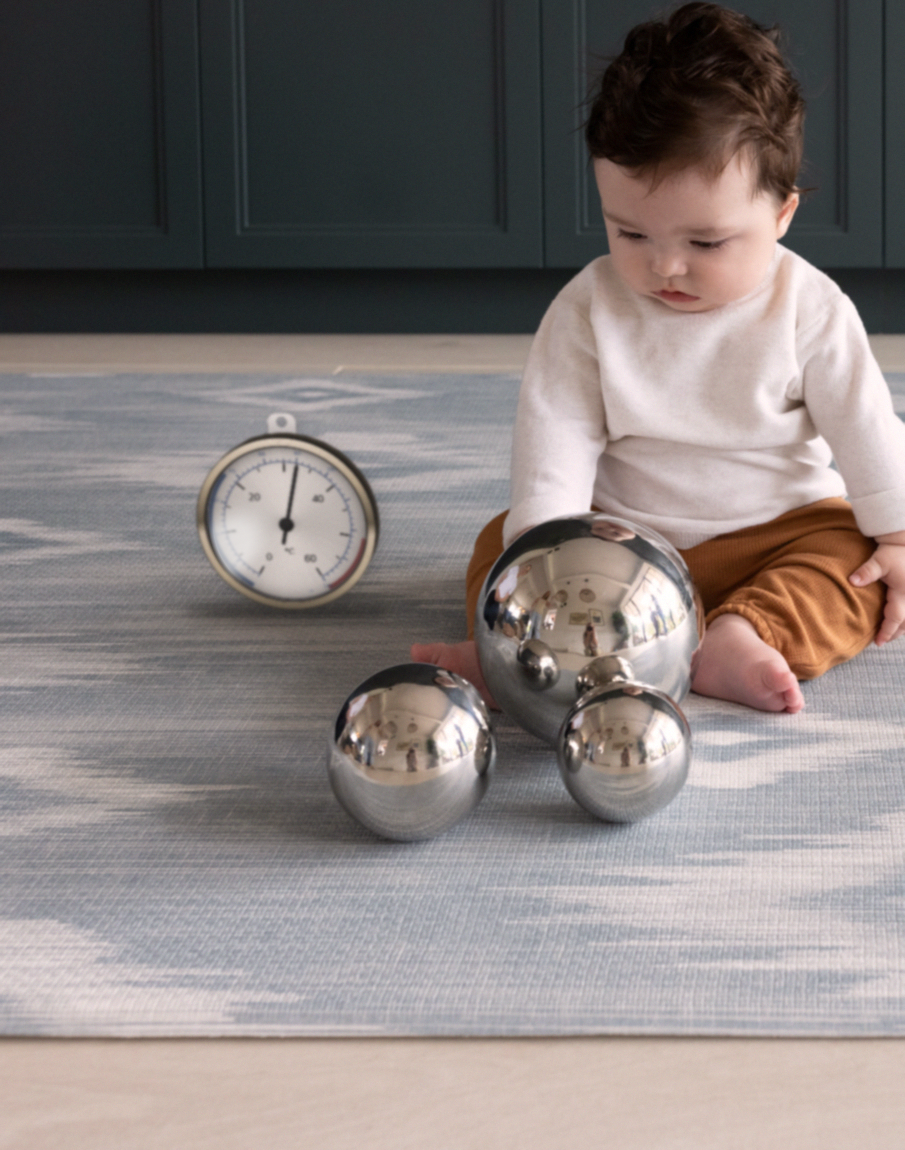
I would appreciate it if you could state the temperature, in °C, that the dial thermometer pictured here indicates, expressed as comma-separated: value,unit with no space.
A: 32.5,°C
